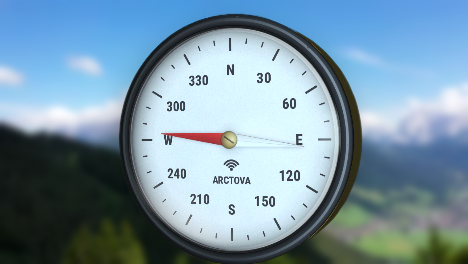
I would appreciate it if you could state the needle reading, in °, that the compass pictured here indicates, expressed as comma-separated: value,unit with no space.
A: 275,°
